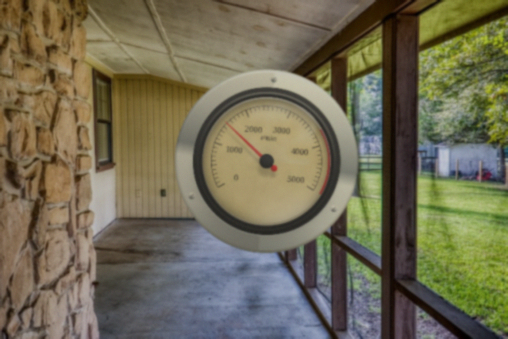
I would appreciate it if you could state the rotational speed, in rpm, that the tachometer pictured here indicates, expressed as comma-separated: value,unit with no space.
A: 1500,rpm
